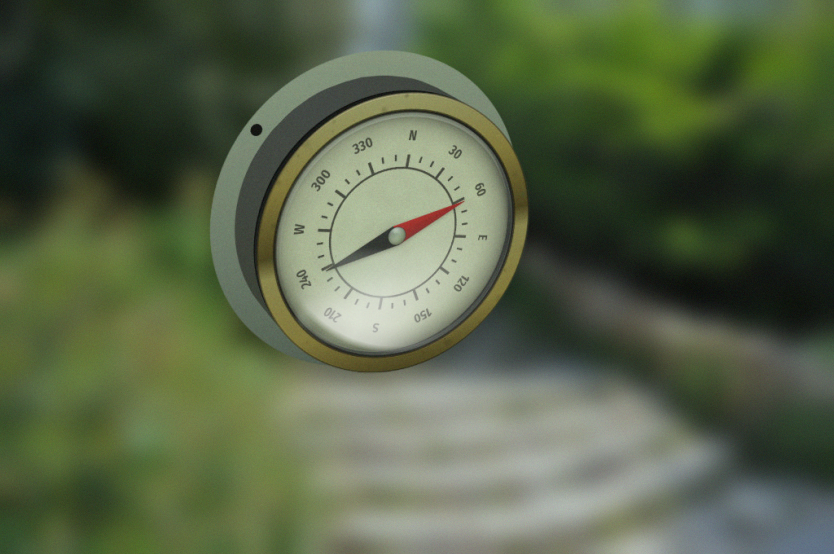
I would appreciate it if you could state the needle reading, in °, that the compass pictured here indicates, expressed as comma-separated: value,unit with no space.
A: 60,°
